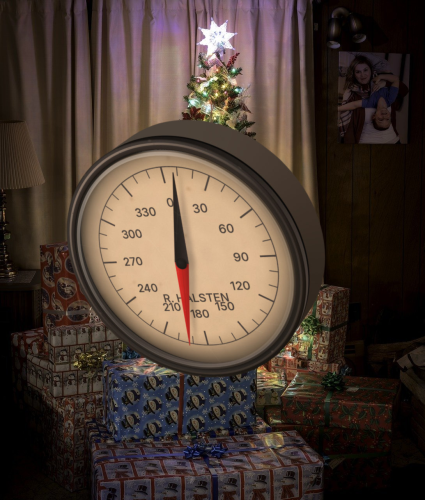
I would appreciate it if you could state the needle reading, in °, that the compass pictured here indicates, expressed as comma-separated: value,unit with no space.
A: 190,°
